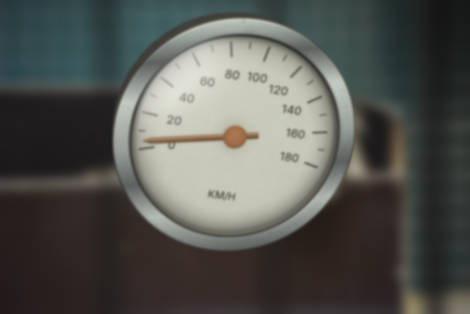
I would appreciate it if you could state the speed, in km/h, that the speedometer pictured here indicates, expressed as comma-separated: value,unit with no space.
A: 5,km/h
